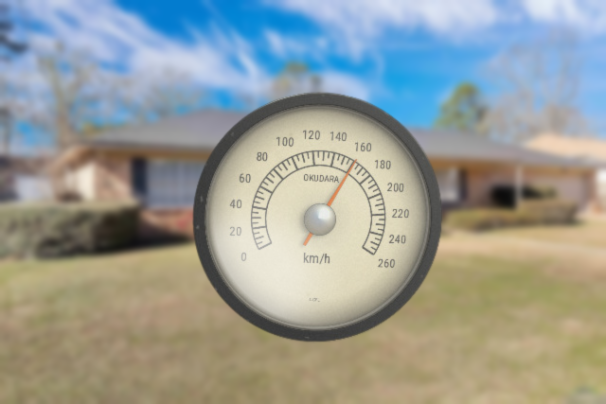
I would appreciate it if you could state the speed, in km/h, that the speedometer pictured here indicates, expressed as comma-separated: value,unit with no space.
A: 160,km/h
